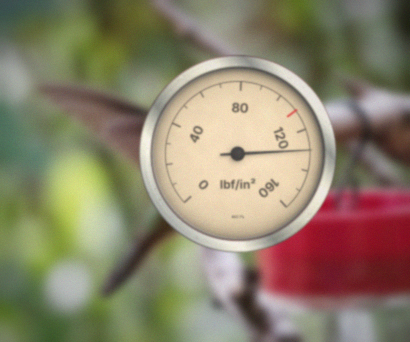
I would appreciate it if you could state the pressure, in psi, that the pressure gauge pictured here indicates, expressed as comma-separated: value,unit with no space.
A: 130,psi
